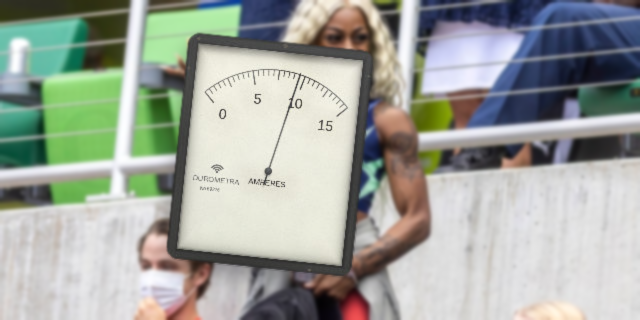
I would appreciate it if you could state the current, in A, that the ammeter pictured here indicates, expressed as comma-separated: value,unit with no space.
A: 9.5,A
